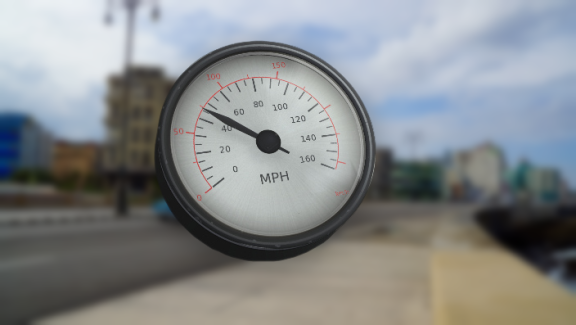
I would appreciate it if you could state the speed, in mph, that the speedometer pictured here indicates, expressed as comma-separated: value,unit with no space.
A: 45,mph
